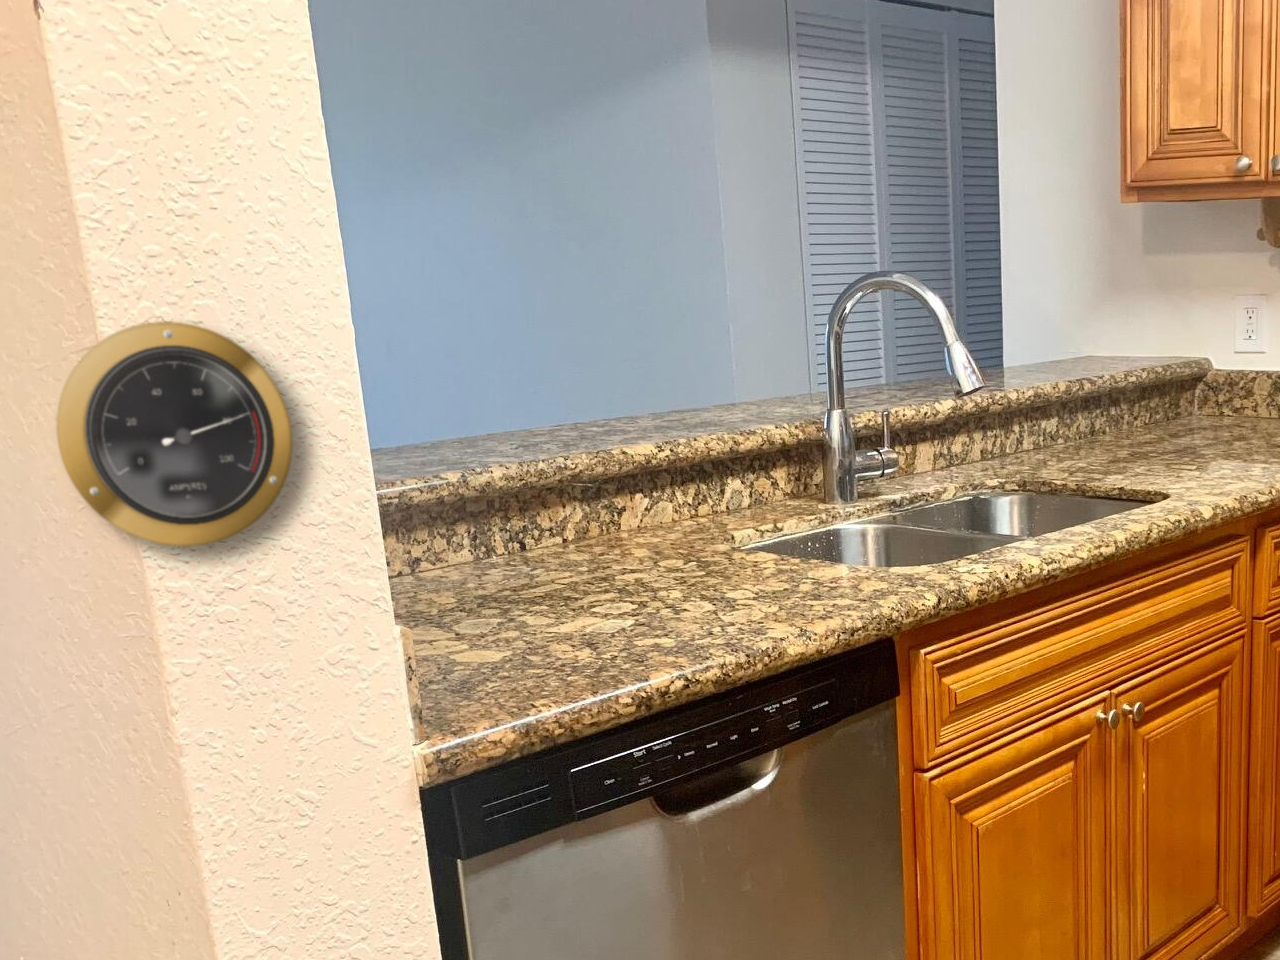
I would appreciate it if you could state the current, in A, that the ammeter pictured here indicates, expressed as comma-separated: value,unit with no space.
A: 80,A
